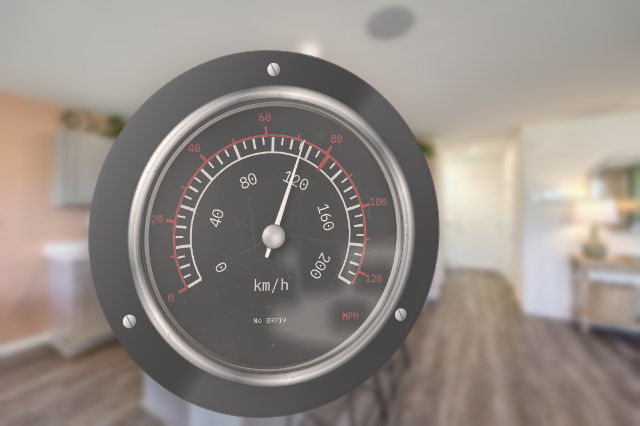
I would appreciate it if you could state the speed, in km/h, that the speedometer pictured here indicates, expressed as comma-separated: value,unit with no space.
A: 115,km/h
